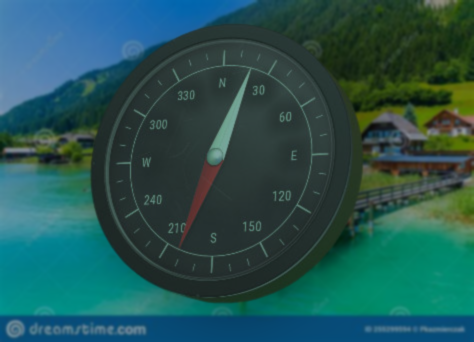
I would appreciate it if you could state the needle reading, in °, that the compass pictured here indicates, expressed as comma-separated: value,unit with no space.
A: 200,°
